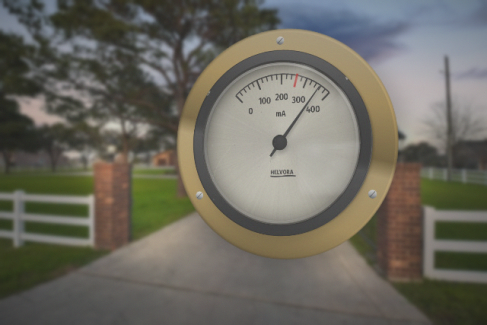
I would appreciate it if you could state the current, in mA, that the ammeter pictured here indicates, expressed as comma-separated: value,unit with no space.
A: 360,mA
